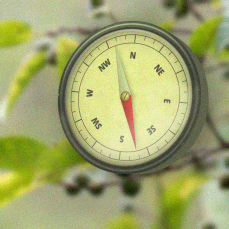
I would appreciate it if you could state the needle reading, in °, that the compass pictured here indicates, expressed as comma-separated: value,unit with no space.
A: 160,°
